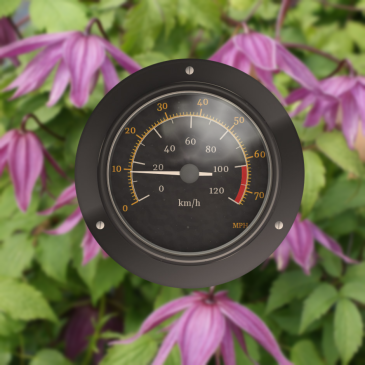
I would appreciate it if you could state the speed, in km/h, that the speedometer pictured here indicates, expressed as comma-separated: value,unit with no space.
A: 15,km/h
